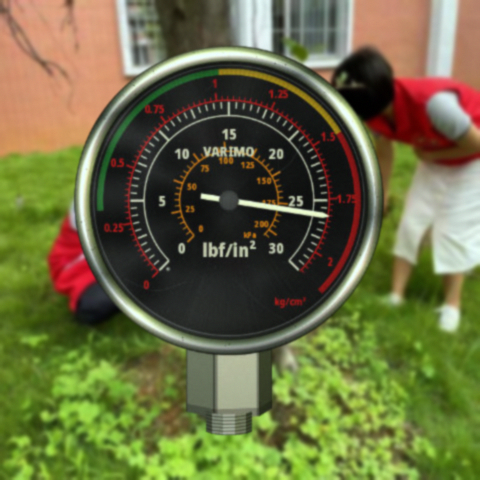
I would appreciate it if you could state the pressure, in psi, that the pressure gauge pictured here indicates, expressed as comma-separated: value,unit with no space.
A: 26,psi
